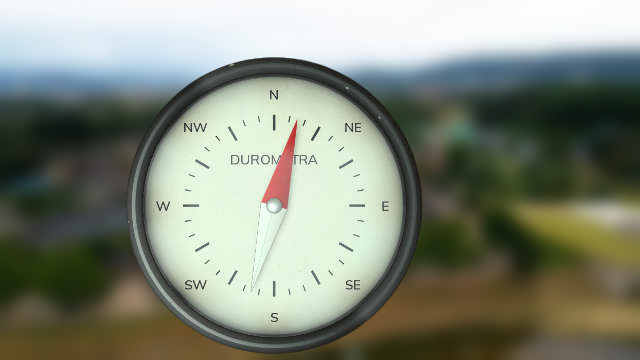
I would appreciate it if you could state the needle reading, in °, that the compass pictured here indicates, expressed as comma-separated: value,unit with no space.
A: 15,°
